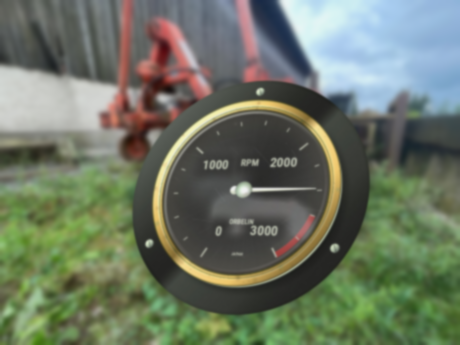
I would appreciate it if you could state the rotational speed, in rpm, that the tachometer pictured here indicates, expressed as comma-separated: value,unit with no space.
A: 2400,rpm
